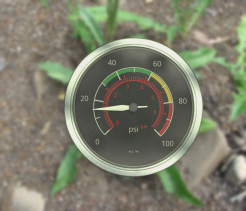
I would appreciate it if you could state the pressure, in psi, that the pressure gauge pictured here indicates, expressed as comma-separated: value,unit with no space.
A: 15,psi
